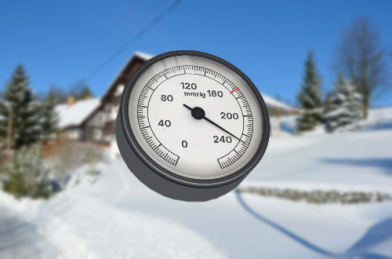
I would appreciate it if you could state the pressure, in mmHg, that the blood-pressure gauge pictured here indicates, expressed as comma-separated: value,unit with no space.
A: 230,mmHg
